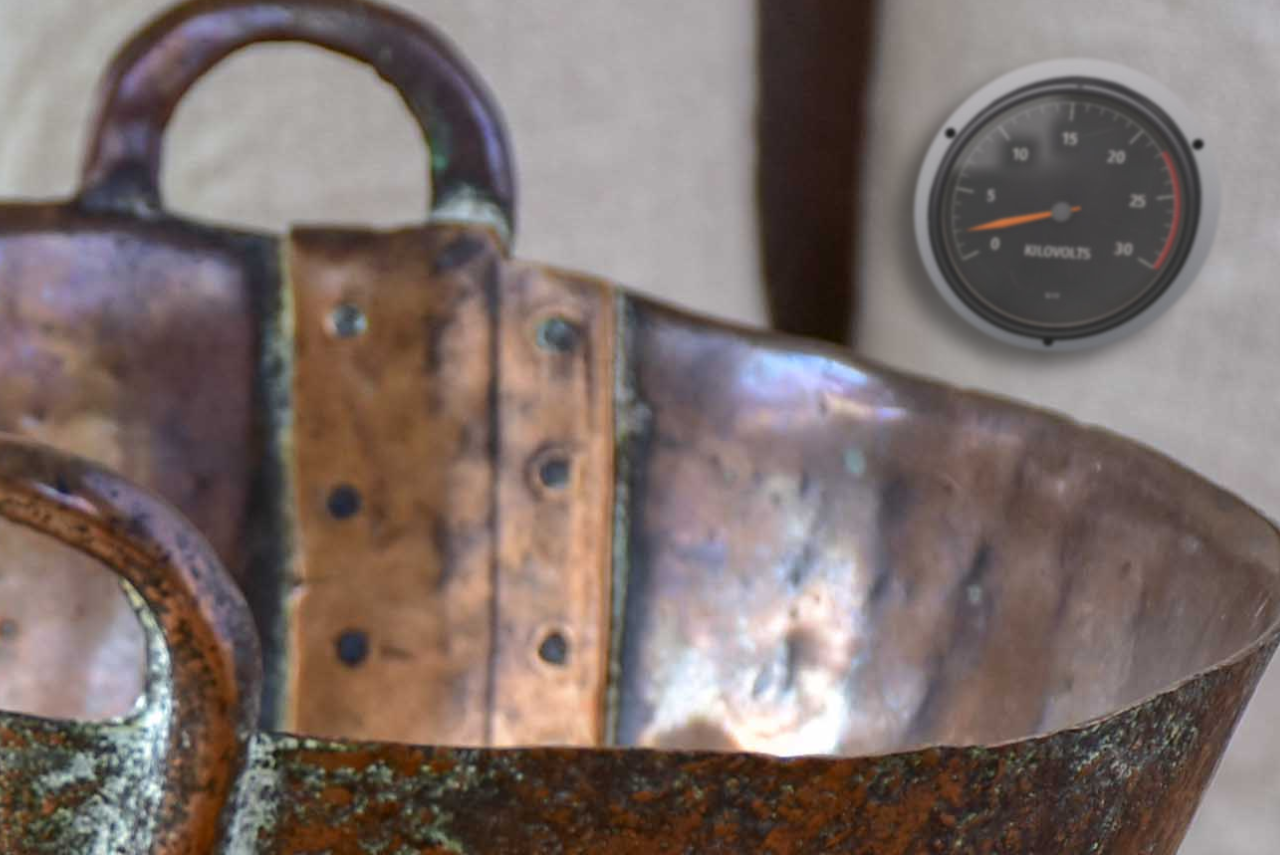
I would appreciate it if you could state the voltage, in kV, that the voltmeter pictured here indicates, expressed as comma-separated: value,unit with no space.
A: 2,kV
